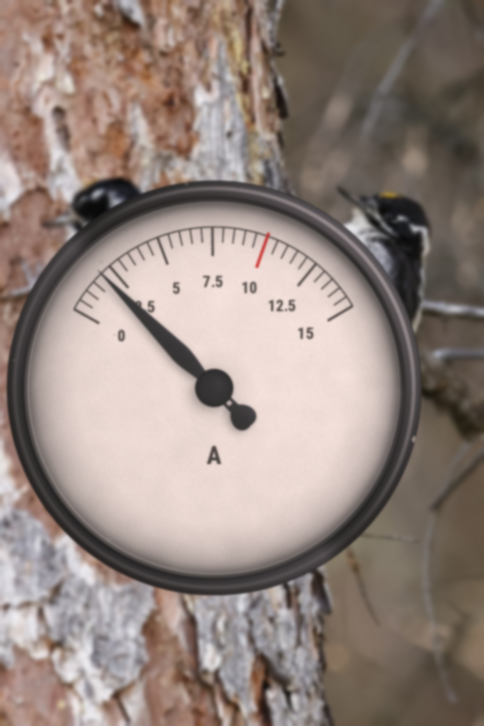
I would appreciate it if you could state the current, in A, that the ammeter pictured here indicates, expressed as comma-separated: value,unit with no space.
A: 2,A
